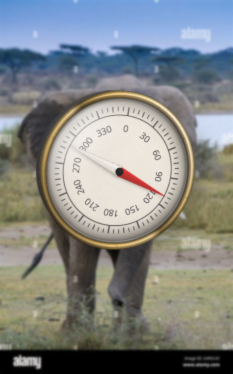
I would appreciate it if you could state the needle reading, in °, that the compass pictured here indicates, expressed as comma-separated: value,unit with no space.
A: 110,°
